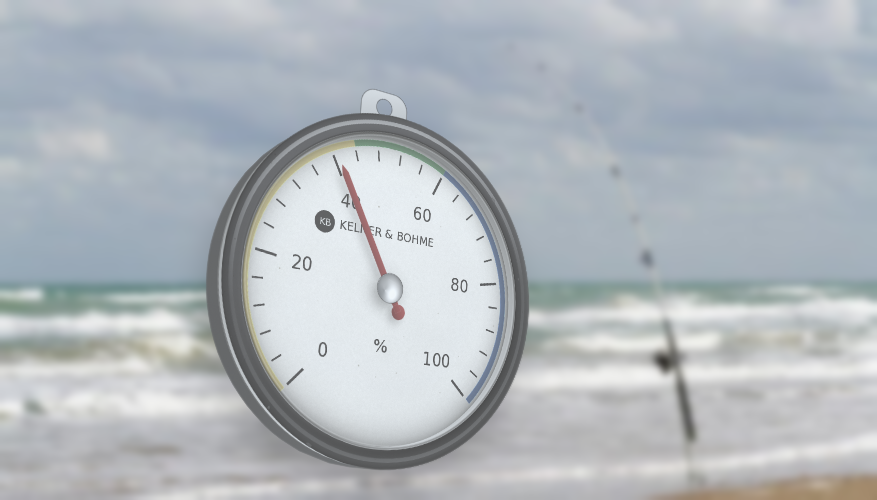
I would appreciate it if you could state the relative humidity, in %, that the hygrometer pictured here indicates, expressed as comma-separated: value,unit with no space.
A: 40,%
